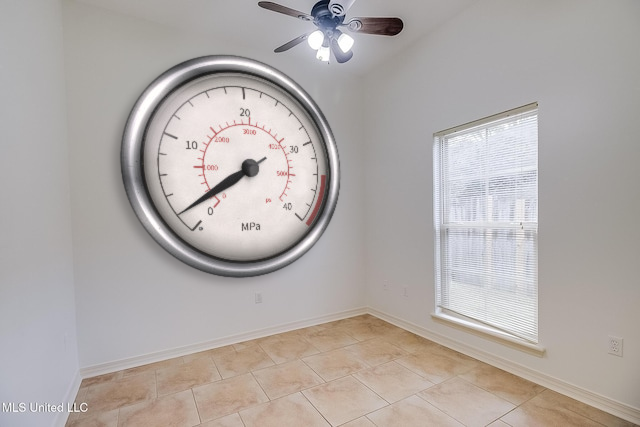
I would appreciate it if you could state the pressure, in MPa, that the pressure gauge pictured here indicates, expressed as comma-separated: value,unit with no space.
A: 2,MPa
